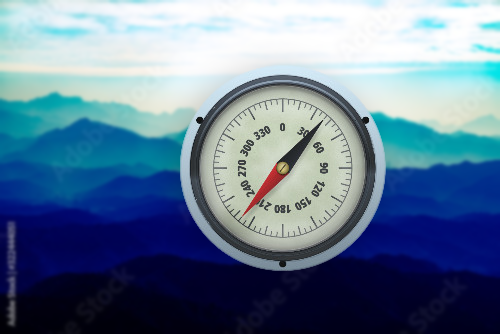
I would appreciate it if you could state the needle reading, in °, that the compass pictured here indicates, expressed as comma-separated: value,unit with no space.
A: 220,°
